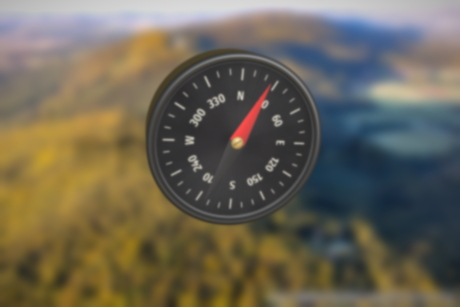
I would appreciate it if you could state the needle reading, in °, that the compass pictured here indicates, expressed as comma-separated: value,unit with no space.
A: 25,°
